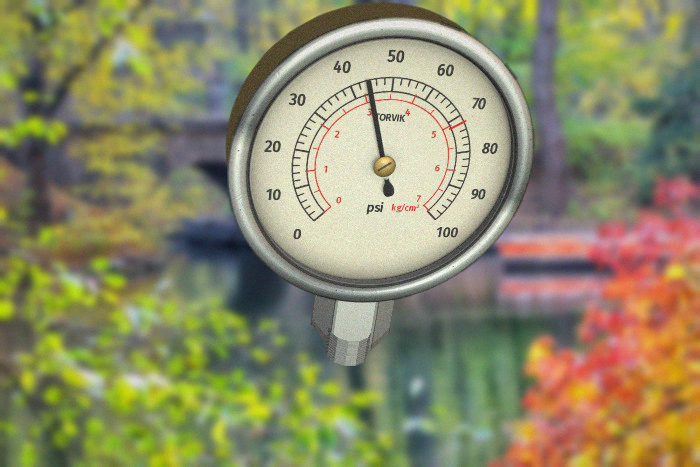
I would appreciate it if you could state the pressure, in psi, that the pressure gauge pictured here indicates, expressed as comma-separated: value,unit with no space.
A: 44,psi
